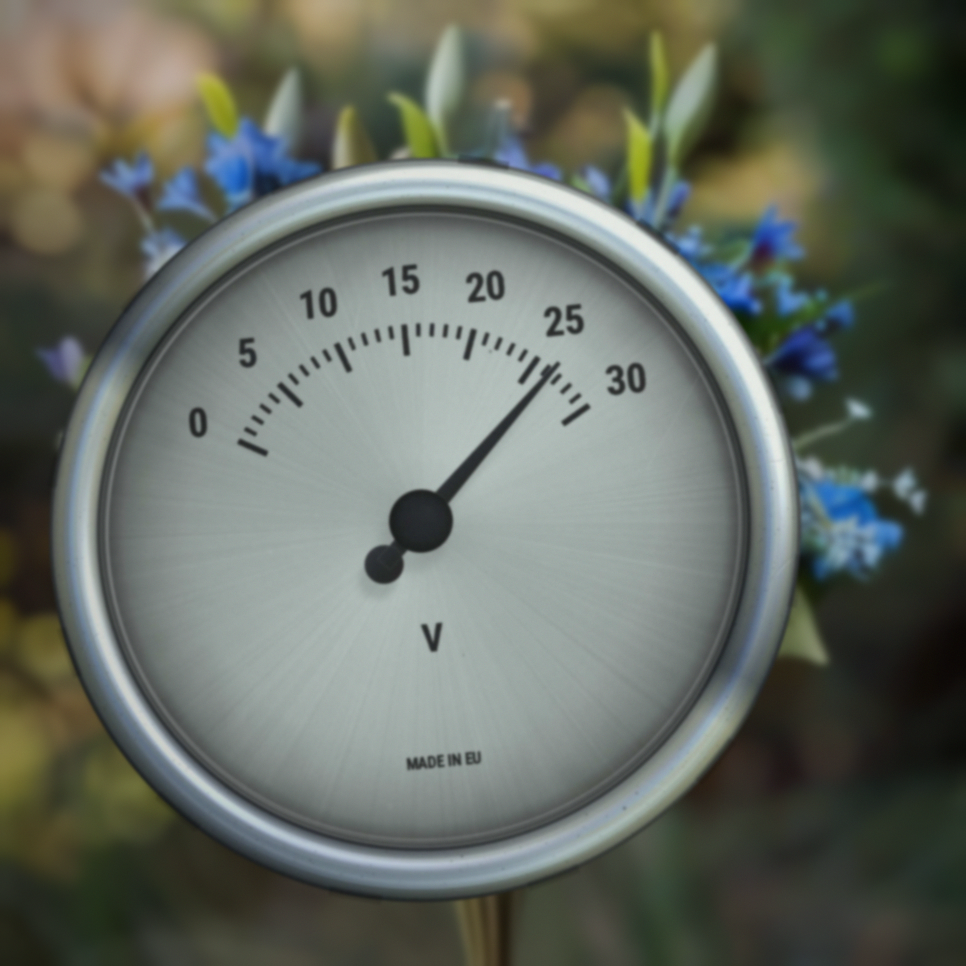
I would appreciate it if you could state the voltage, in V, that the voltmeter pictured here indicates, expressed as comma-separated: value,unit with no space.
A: 26.5,V
